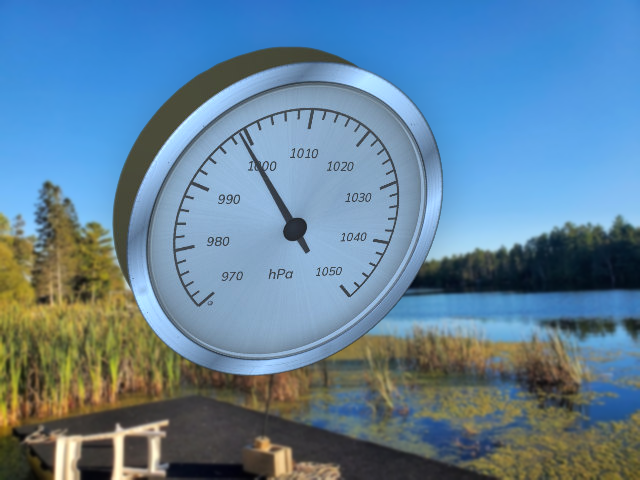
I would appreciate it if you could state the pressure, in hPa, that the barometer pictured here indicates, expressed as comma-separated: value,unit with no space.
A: 999,hPa
